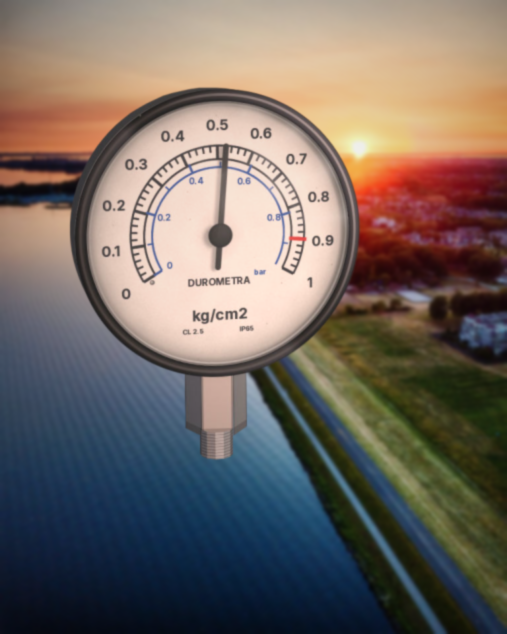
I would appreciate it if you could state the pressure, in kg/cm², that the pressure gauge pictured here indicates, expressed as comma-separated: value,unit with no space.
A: 0.52,kg/cm²
